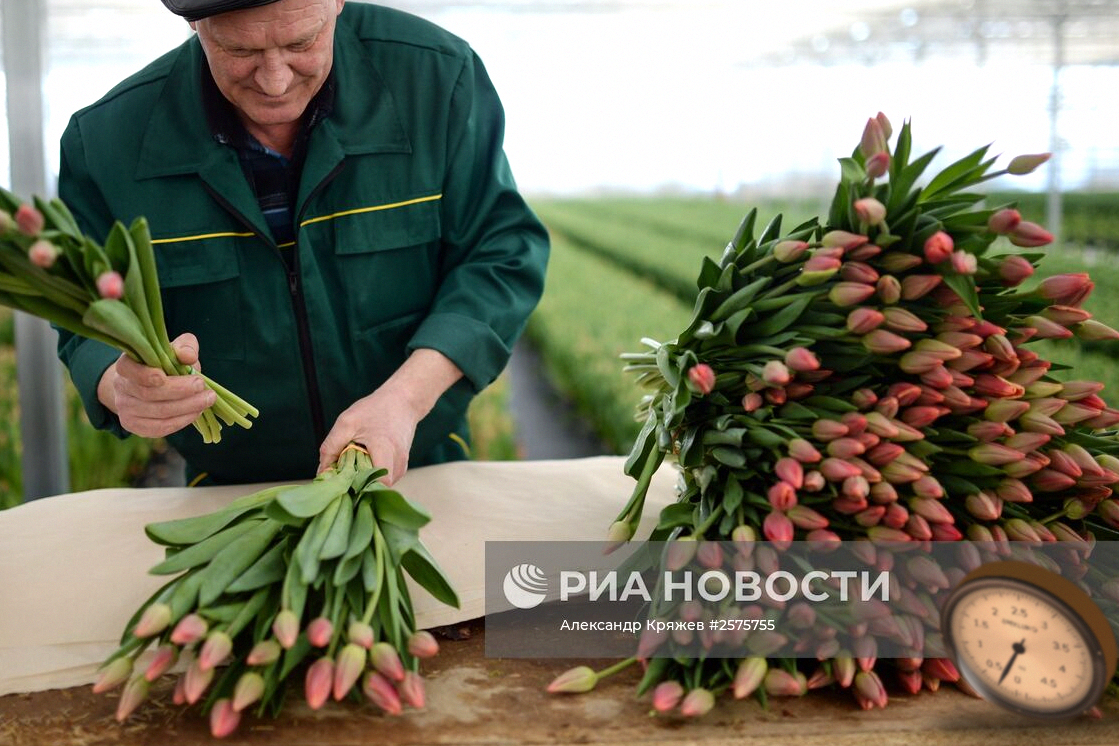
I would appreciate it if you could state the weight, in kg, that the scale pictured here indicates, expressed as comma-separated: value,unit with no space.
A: 0.25,kg
